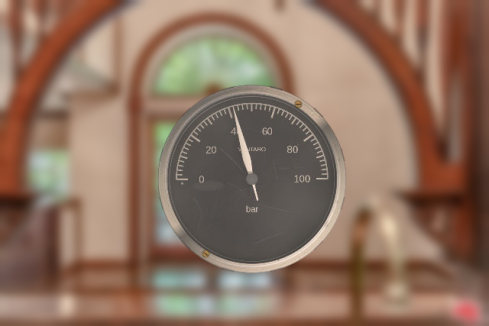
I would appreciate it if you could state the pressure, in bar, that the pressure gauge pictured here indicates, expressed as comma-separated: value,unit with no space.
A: 42,bar
